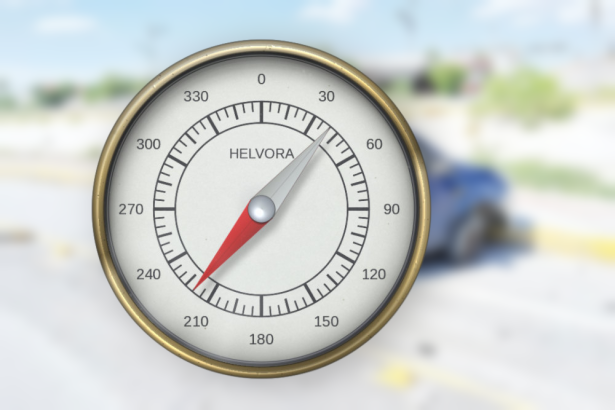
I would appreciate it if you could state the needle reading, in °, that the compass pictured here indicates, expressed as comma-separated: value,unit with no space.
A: 220,°
